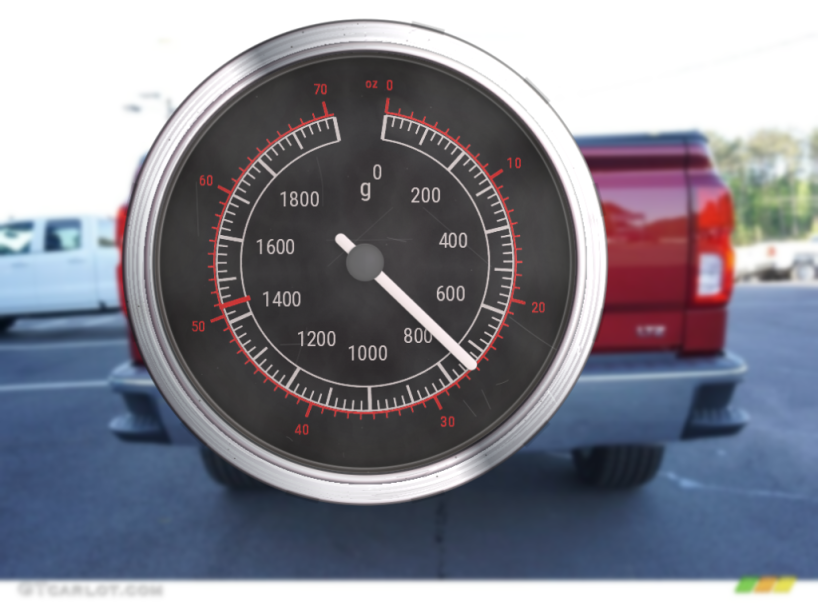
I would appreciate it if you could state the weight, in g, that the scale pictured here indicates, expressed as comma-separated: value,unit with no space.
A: 740,g
